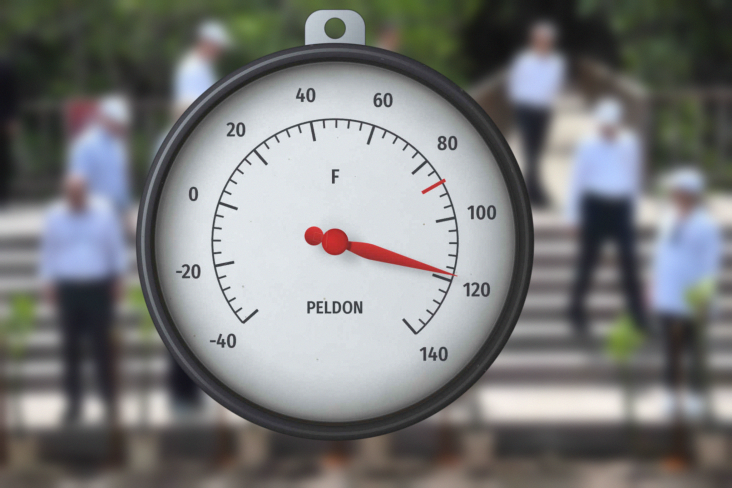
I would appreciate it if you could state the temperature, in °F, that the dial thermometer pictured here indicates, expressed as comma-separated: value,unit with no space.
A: 118,°F
